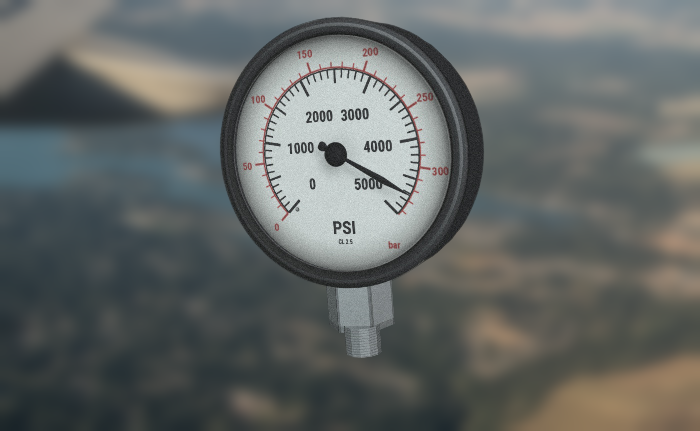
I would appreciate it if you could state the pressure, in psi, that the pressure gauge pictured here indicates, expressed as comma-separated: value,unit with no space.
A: 4700,psi
